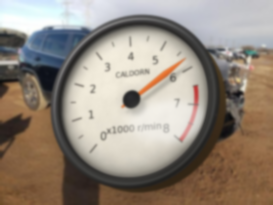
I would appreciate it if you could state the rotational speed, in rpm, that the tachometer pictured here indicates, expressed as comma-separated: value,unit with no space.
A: 5750,rpm
